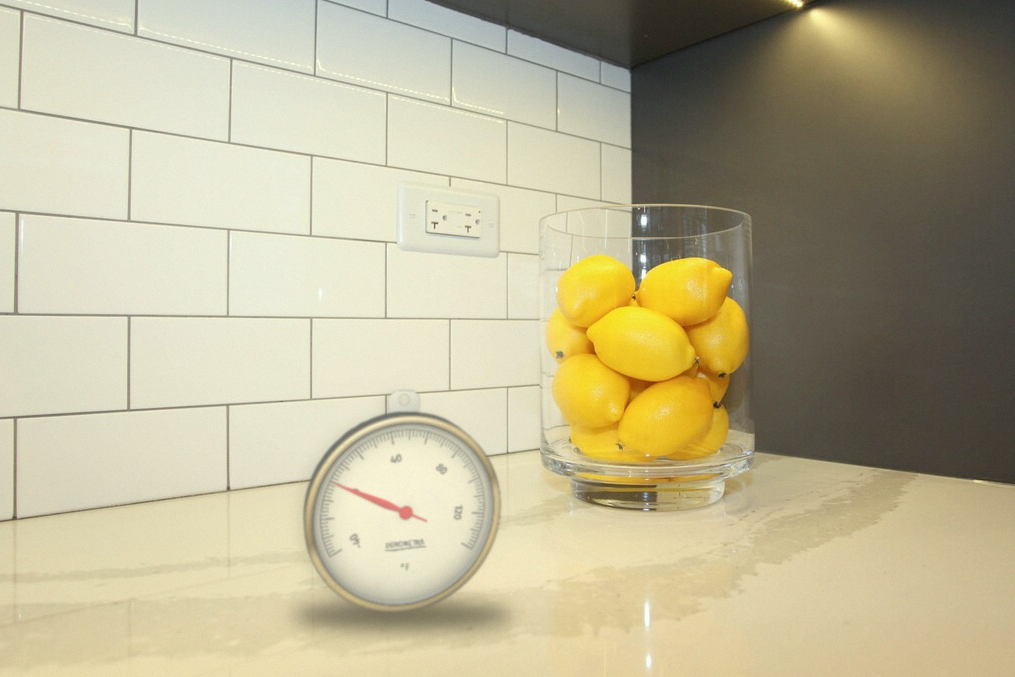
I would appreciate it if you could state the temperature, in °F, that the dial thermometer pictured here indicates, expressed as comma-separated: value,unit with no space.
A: 0,°F
